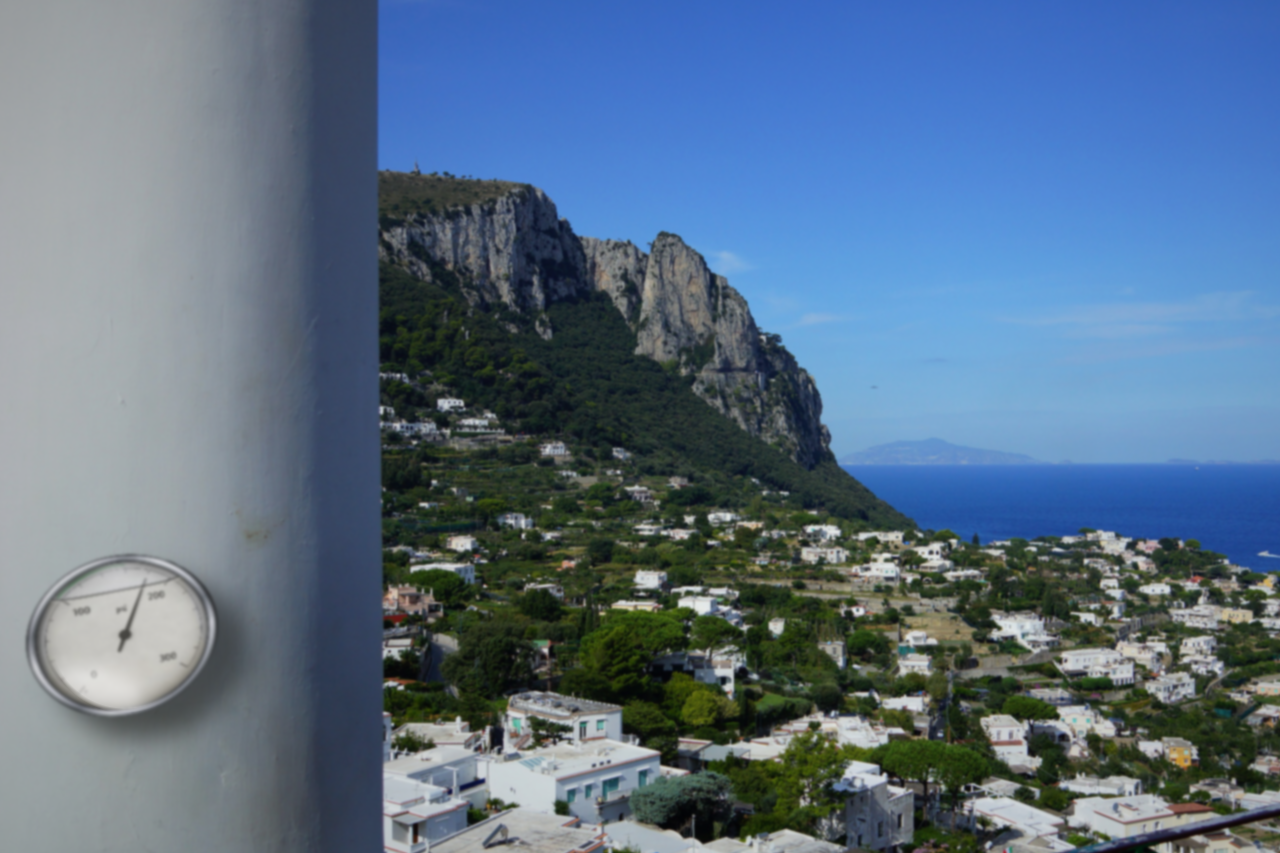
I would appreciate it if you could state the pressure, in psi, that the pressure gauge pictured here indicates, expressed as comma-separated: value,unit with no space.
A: 180,psi
